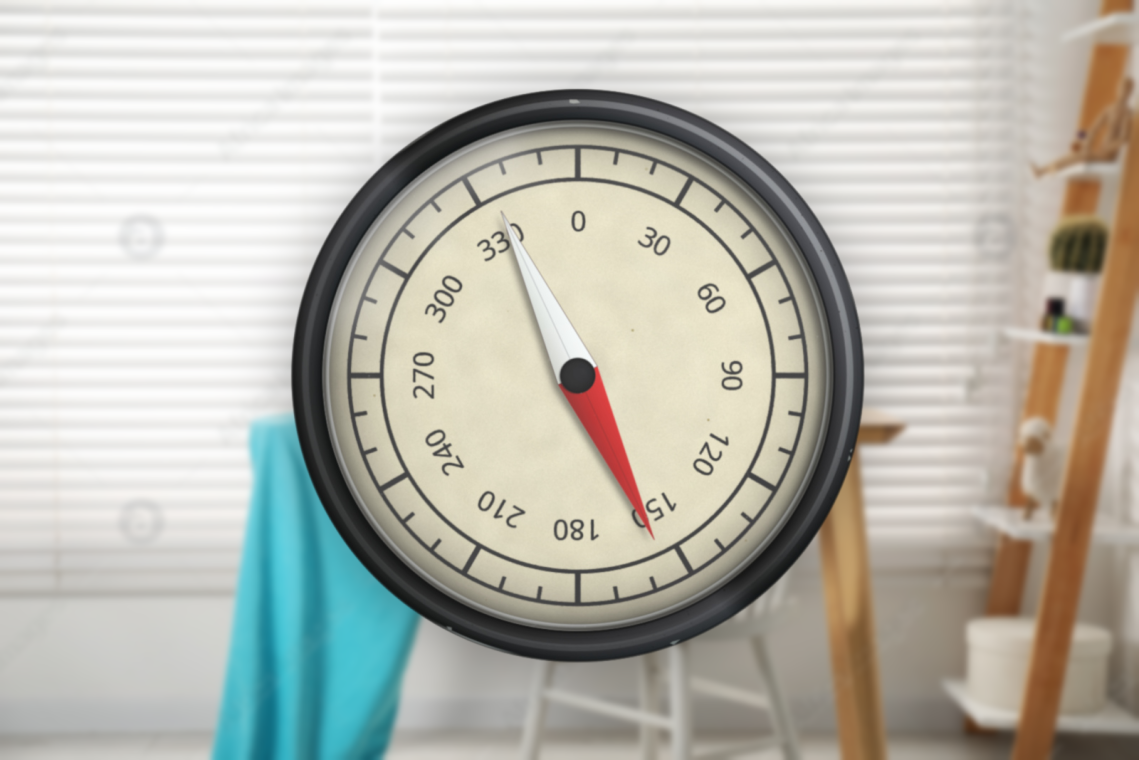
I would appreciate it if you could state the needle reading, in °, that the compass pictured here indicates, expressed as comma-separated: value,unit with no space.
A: 155,°
